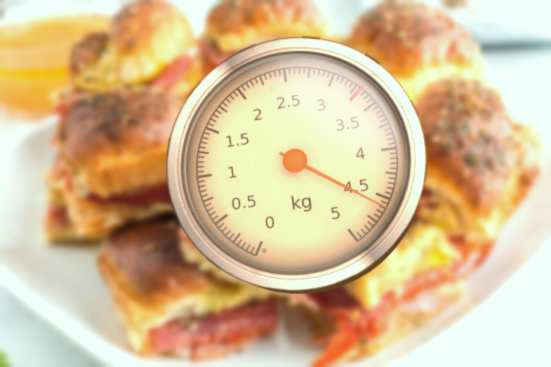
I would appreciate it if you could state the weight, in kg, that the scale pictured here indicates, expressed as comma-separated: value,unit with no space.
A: 4.6,kg
